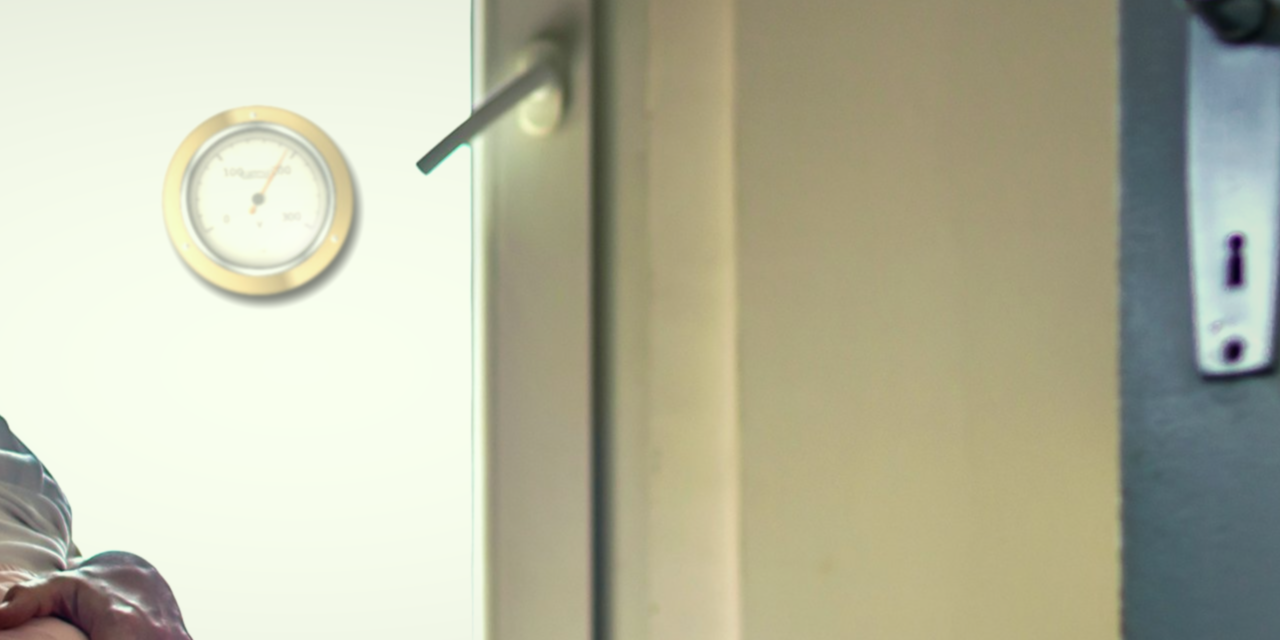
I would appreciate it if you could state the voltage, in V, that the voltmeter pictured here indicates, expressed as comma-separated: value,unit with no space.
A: 190,V
